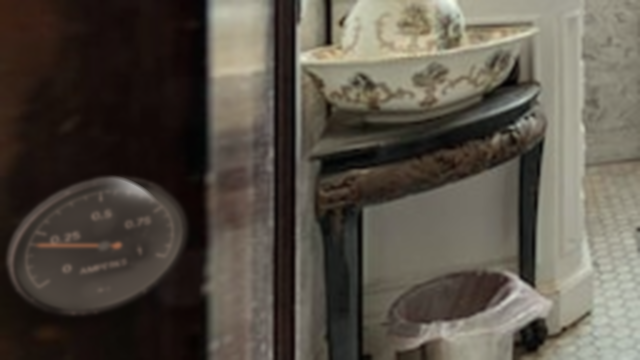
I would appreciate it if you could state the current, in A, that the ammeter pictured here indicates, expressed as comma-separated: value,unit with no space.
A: 0.2,A
